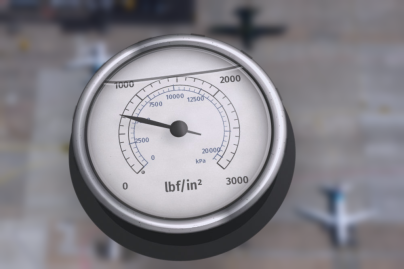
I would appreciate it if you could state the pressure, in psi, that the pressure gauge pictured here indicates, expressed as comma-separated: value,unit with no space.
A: 700,psi
